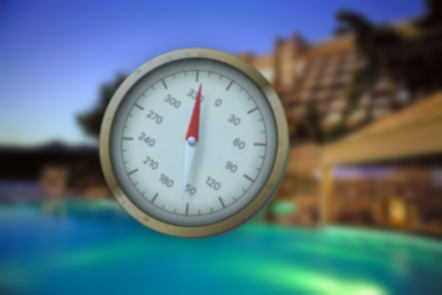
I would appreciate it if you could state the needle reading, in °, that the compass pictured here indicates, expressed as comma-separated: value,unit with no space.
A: 335,°
